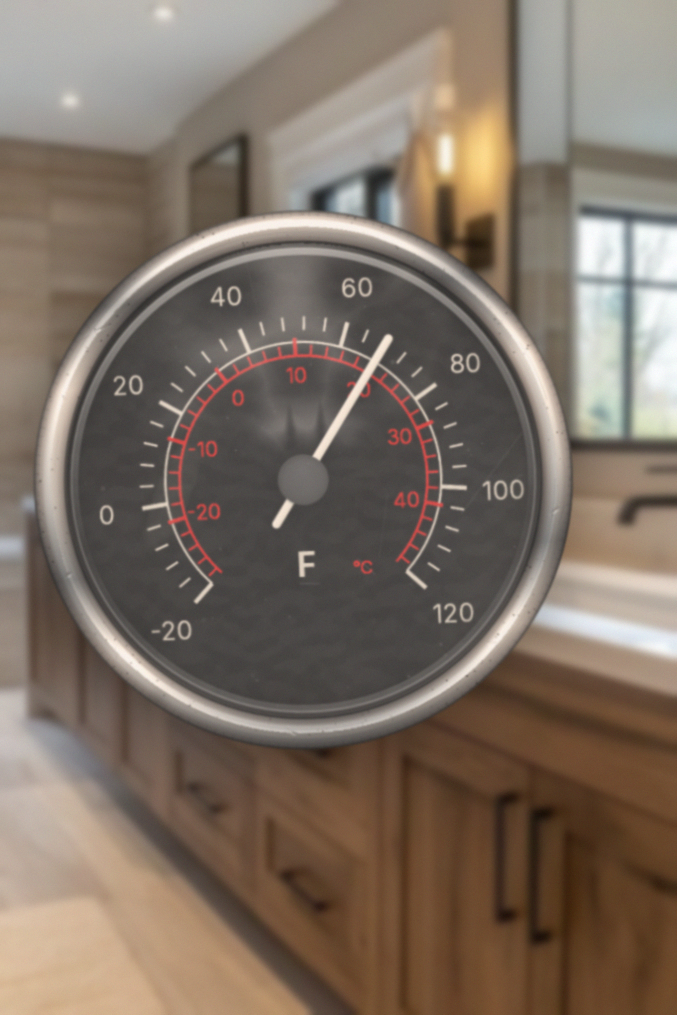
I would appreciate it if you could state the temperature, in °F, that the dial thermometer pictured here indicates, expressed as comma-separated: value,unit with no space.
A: 68,°F
